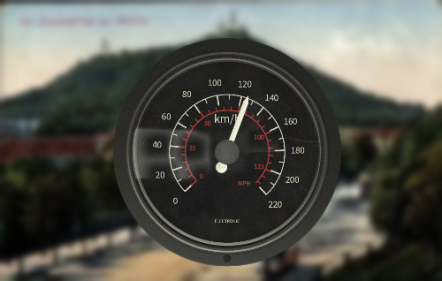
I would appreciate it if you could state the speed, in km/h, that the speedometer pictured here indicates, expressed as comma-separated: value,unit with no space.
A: 125,km/h
